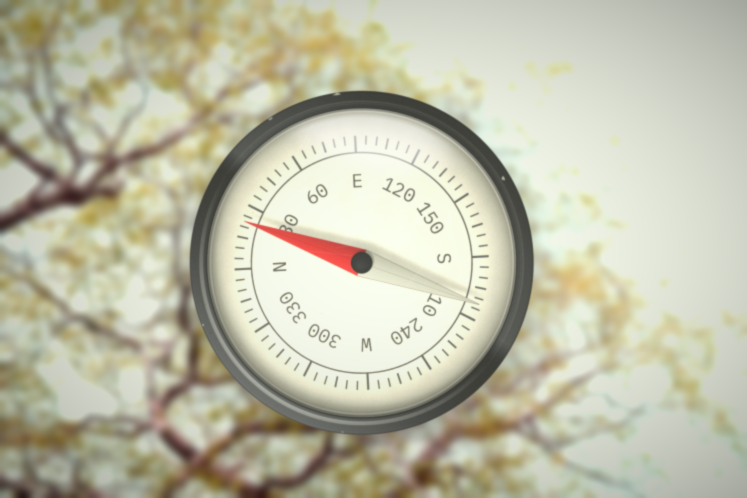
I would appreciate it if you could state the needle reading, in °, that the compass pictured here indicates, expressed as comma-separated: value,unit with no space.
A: 22.5,°
